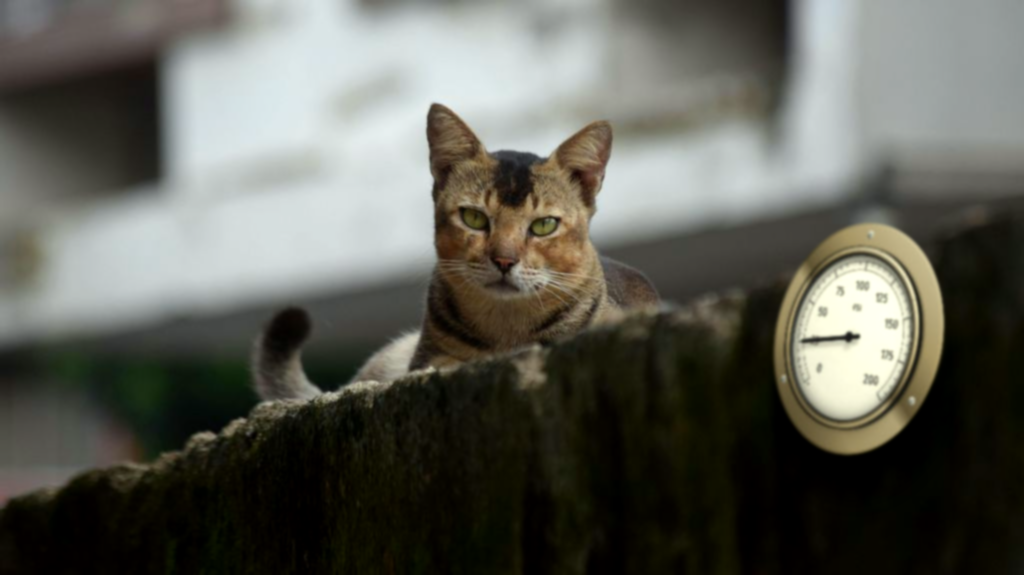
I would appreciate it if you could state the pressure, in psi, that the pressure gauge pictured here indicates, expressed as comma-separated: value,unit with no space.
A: 25,psi
